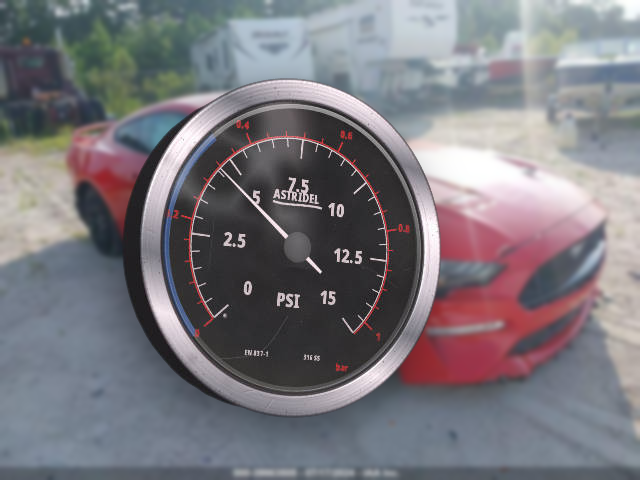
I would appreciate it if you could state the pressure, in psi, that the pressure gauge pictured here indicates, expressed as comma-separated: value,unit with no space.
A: 4.5,psi
